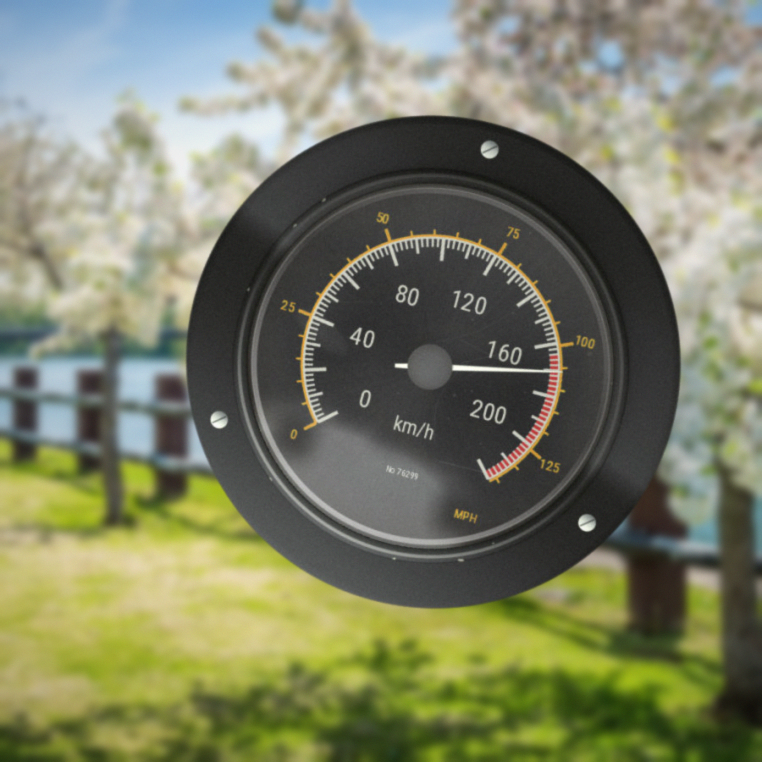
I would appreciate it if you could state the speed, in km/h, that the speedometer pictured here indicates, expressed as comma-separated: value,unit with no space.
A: 170,km/h
